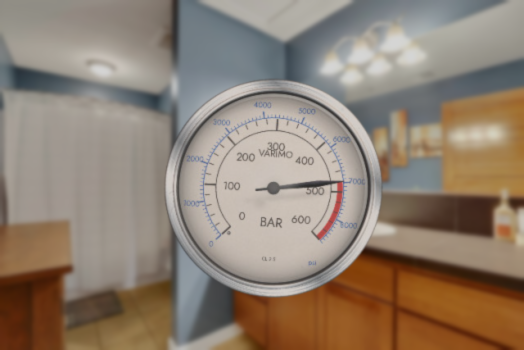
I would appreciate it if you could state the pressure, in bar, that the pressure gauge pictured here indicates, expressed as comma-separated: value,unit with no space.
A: 480,bar
